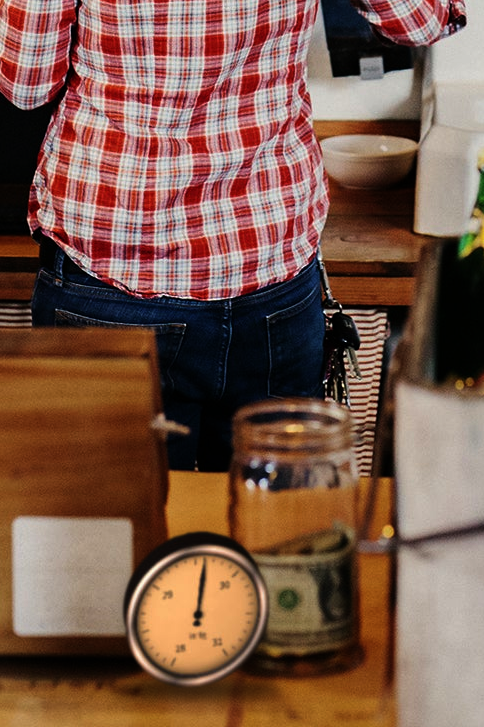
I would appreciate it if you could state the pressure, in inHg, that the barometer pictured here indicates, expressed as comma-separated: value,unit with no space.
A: 29.6,inHg
